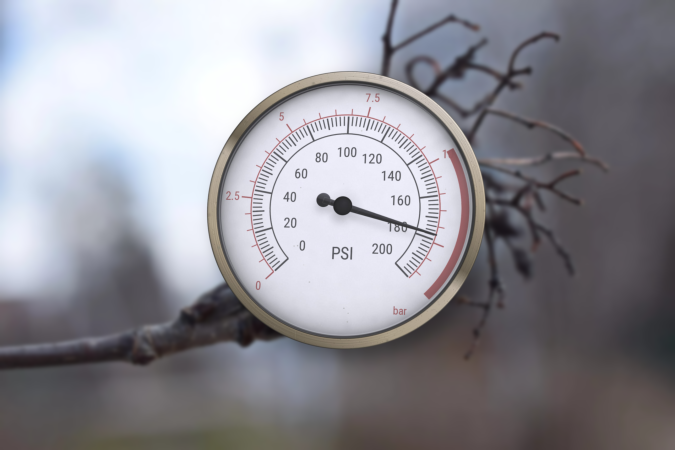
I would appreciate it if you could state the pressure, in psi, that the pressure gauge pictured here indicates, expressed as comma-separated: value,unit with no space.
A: 178,psi
